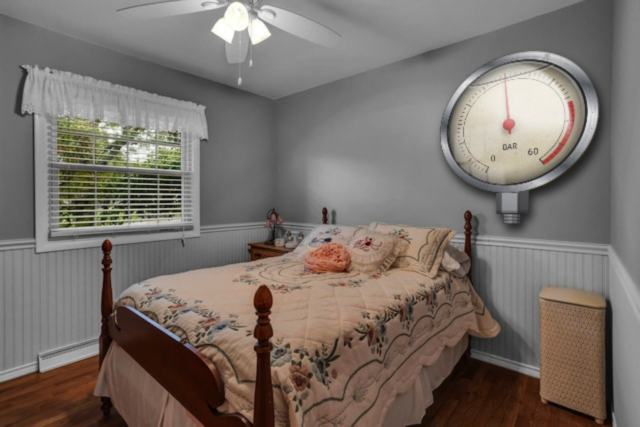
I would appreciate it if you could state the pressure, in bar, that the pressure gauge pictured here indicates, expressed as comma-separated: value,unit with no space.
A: 30,bar
